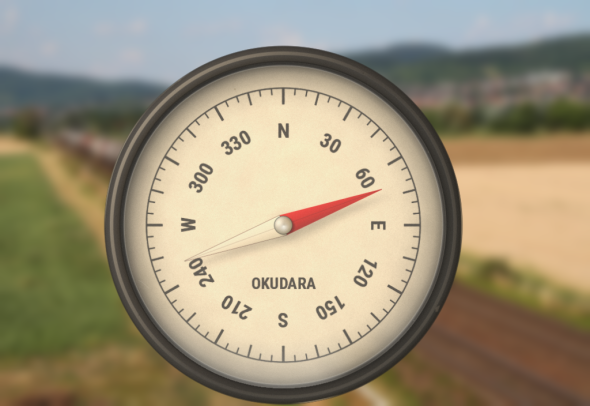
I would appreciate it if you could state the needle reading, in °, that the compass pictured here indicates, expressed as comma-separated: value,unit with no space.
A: 70,°
